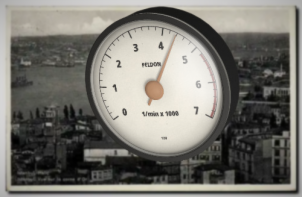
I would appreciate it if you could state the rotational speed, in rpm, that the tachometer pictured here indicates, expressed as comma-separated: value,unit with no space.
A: 4400,rpm
